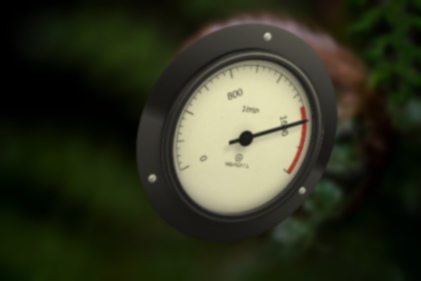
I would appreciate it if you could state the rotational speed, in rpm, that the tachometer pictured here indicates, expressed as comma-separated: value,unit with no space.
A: 1600,rpm
